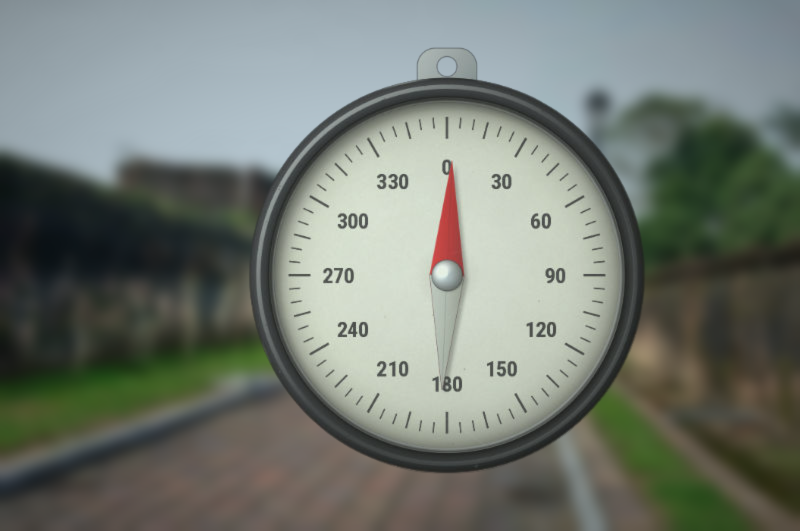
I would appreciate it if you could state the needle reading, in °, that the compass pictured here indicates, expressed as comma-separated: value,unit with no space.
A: 2.5,°
